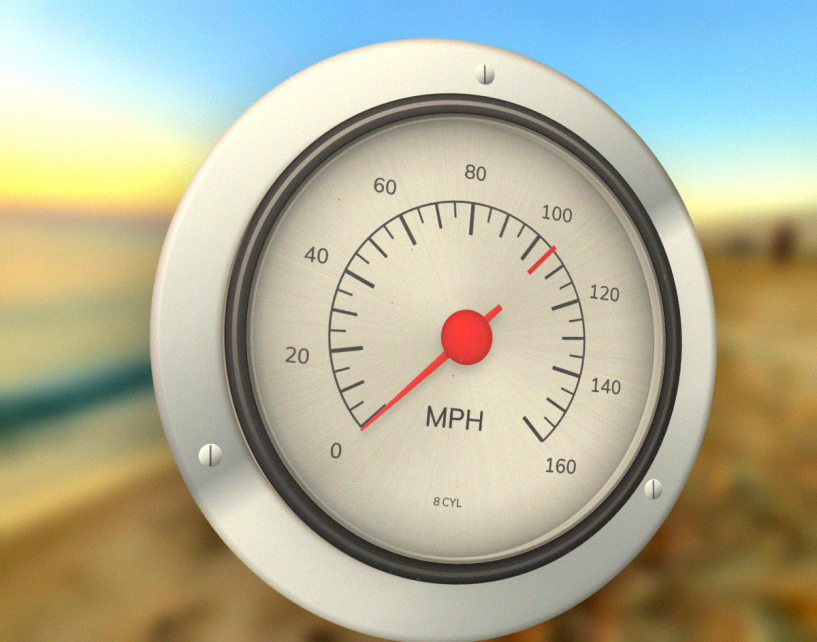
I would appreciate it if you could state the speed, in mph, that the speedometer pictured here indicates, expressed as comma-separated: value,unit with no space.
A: 0,mph
